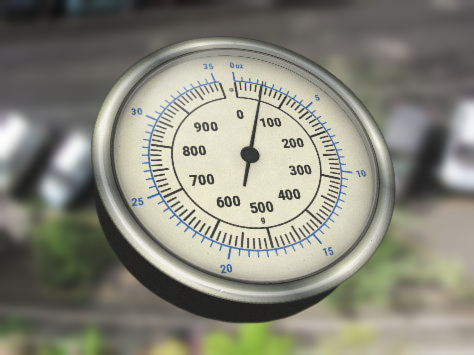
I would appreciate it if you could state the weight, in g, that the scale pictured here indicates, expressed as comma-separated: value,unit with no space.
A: 50,g
